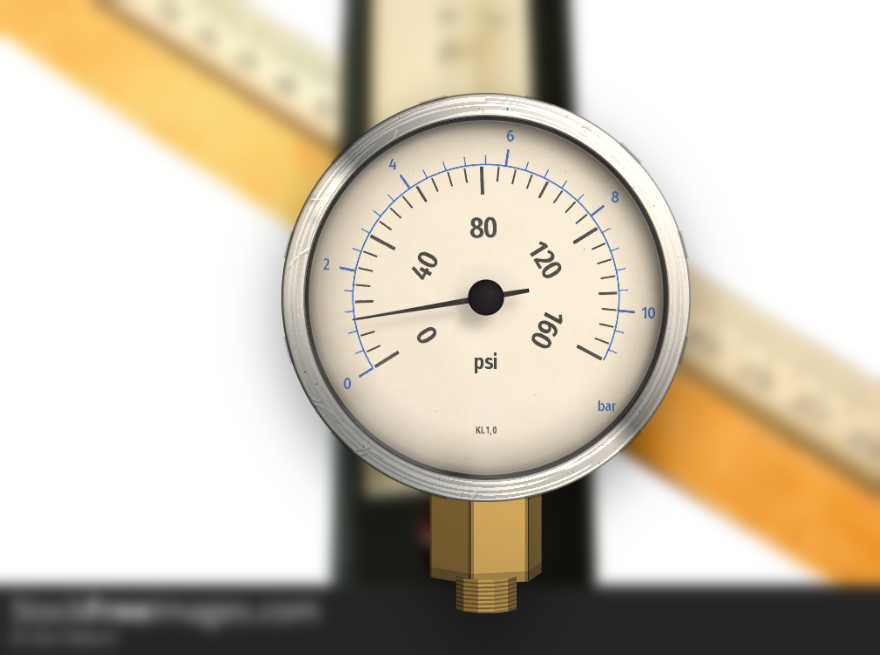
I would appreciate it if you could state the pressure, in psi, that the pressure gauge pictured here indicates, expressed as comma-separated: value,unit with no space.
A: 15,psi
